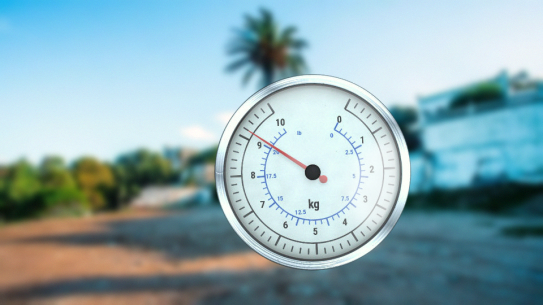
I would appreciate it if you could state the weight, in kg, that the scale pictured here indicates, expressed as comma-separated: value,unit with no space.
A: 9.2,kg
